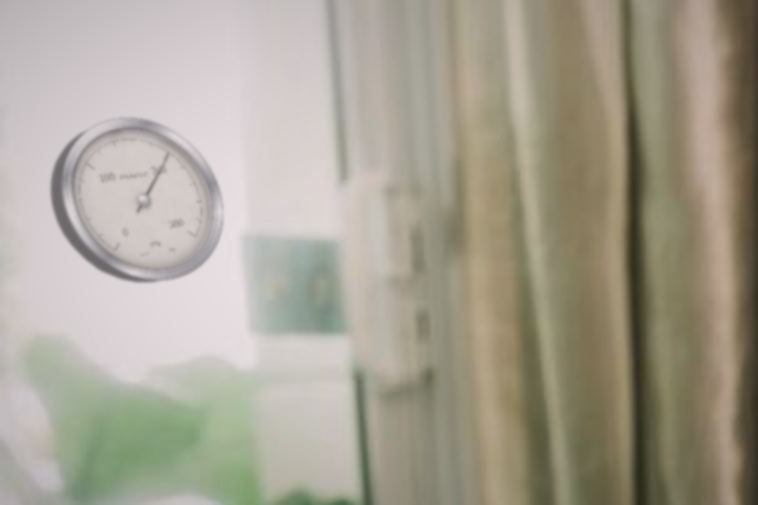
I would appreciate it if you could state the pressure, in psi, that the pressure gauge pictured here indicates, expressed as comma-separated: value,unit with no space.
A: 200,psi
